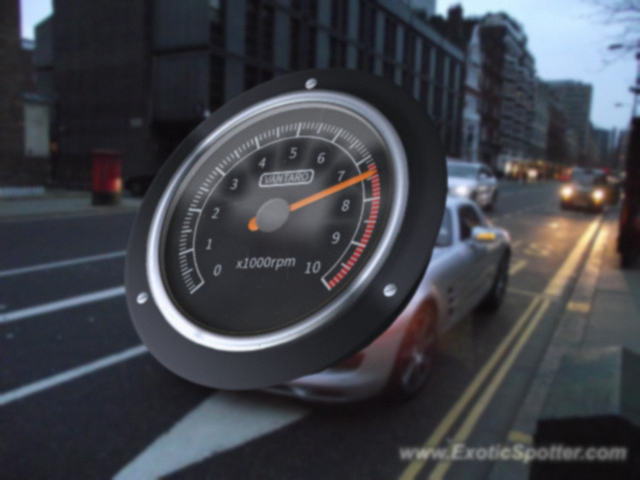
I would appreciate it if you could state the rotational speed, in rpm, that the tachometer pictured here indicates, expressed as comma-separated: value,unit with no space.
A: 7500,rpm
